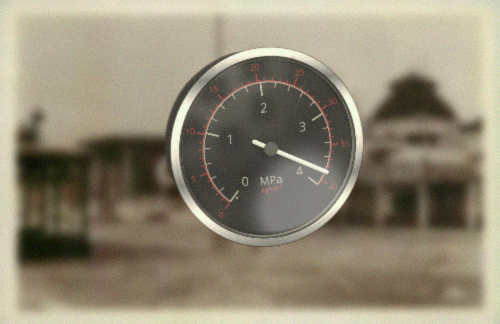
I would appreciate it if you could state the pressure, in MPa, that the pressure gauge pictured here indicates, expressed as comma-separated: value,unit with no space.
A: 3.8,MPa
